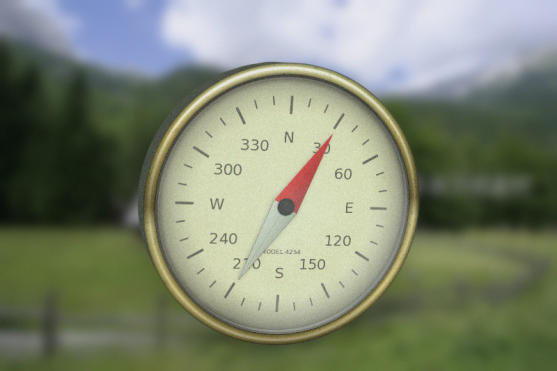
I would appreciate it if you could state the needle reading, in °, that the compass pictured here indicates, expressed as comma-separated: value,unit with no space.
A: 30,°
